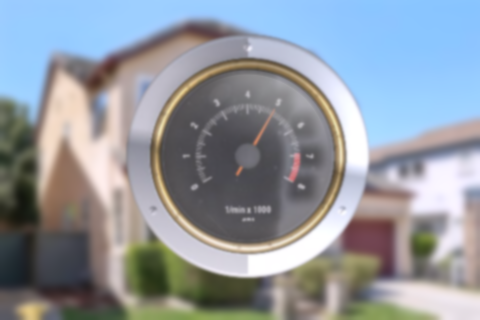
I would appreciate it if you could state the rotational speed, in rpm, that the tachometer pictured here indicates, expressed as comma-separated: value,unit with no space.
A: 5000,rpm
